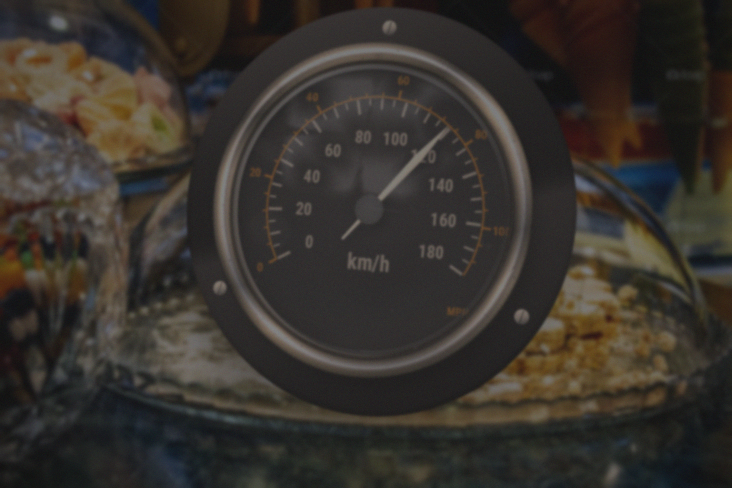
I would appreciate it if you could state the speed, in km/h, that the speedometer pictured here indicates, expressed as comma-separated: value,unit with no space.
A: 120,km/h
